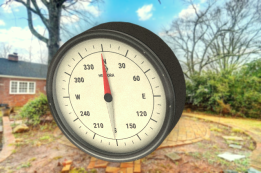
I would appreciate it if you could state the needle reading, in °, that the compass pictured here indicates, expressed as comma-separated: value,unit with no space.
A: 0,°
